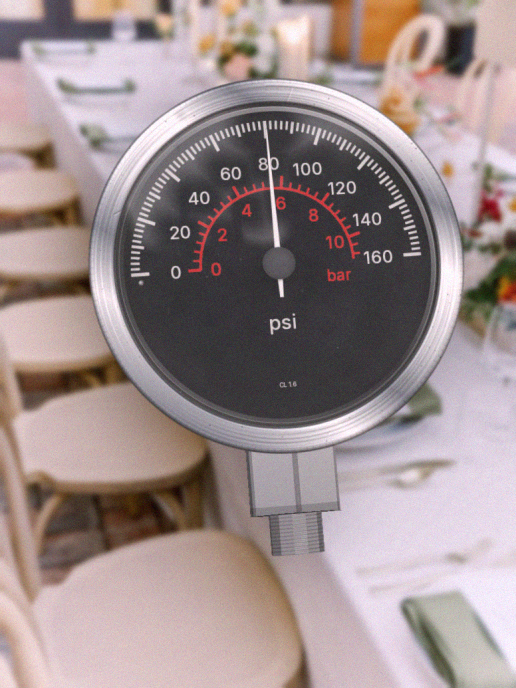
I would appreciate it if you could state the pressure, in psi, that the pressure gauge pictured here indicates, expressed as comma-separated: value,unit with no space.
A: 80,psi
